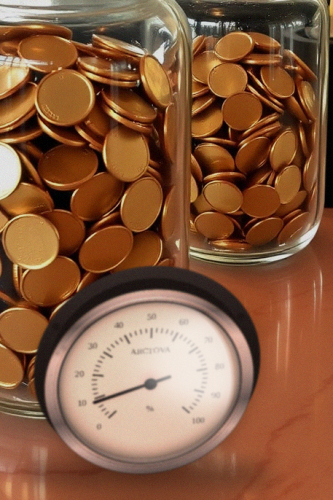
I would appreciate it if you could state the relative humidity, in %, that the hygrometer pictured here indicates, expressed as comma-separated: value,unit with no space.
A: 10,%
